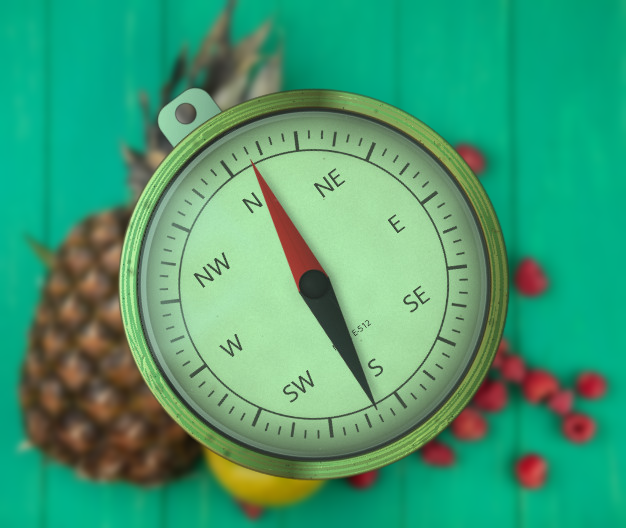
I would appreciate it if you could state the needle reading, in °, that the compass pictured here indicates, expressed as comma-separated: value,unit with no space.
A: 10,°
